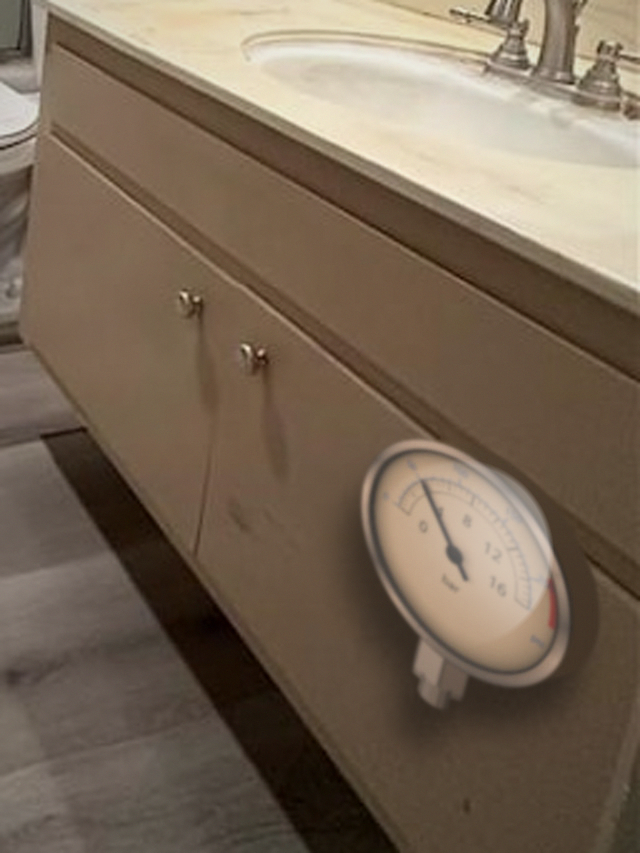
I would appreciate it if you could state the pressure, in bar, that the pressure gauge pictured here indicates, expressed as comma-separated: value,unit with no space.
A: 4,bar
